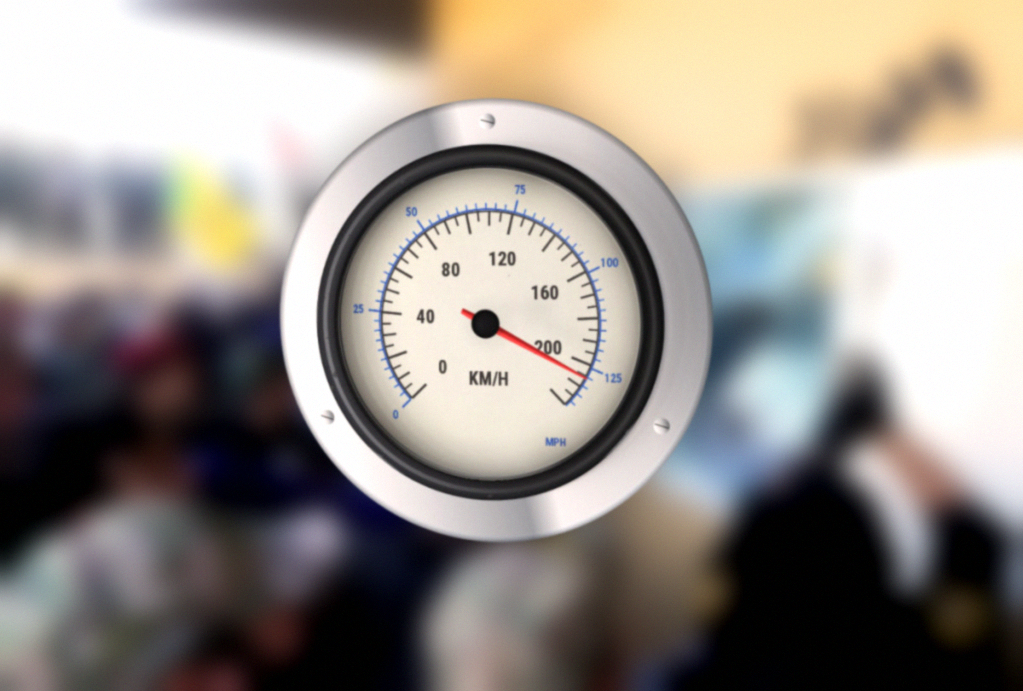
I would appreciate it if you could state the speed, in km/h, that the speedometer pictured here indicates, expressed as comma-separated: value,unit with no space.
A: 205,km/h
